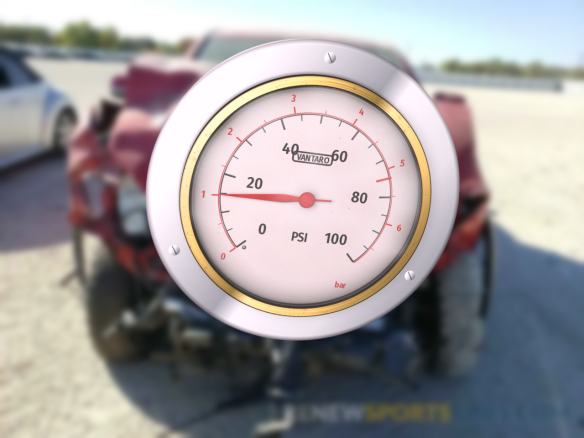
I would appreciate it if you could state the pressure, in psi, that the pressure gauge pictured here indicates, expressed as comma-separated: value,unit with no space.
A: 15,psi
